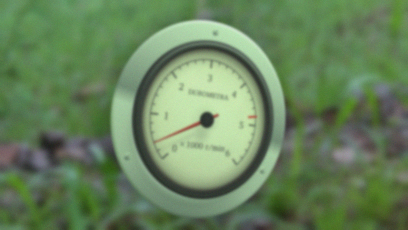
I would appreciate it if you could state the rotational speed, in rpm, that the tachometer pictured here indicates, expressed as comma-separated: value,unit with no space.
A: 400,rpm
